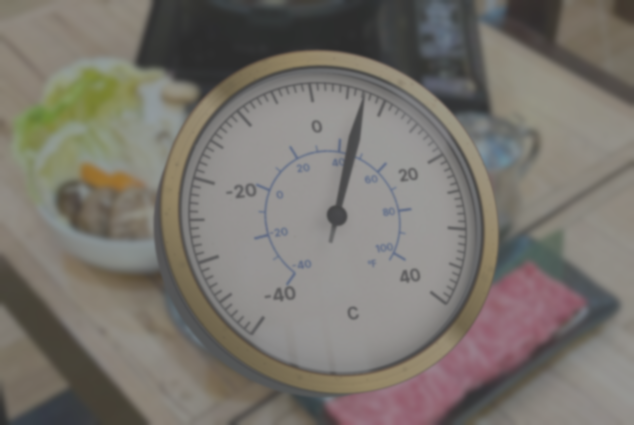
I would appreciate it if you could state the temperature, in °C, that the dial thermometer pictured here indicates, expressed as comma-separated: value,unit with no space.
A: 7,°C
